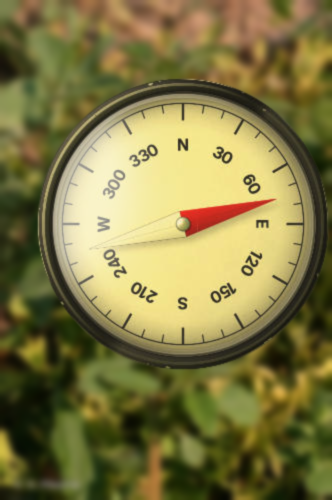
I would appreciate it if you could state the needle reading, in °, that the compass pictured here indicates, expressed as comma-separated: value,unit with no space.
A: 75,°
